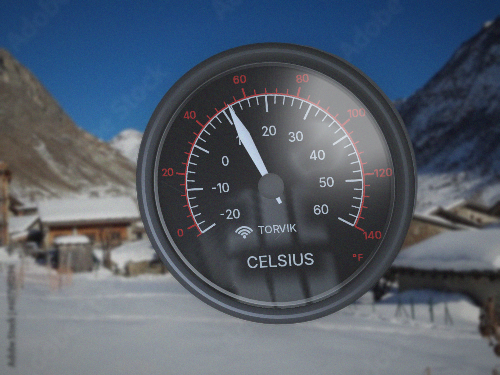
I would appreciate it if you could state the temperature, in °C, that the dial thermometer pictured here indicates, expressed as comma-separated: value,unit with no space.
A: 12,°C
